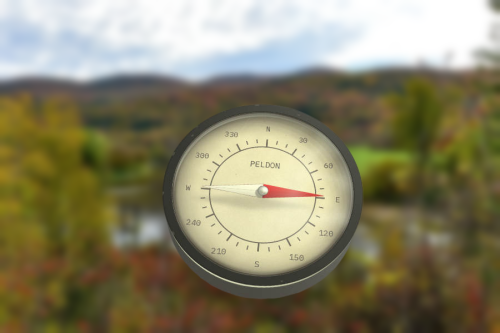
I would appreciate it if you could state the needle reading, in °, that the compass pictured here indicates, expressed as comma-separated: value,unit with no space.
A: 90,°
